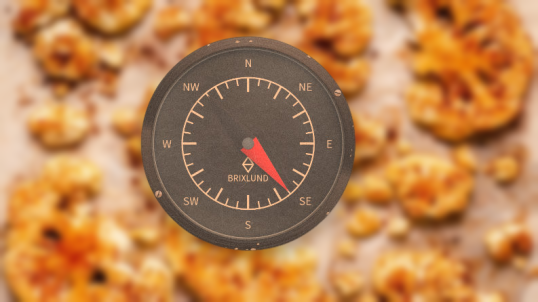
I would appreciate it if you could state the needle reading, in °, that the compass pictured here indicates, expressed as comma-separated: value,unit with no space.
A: 140,°
